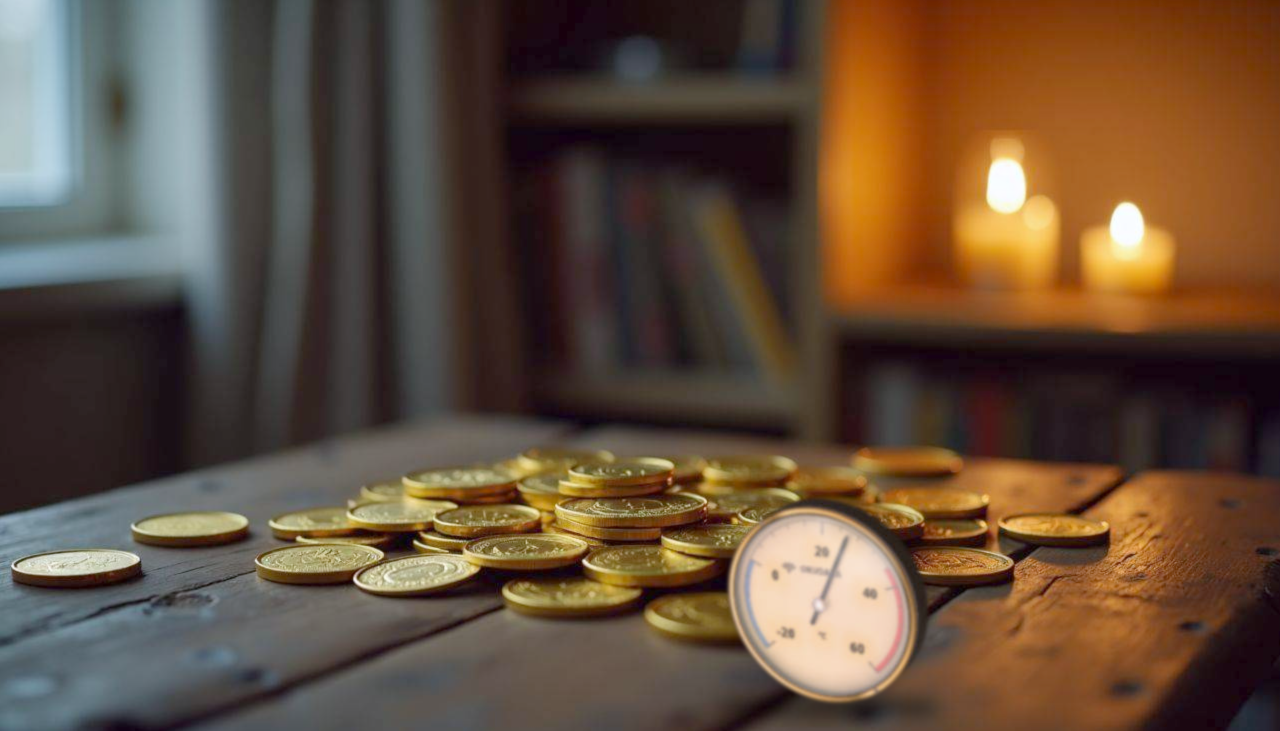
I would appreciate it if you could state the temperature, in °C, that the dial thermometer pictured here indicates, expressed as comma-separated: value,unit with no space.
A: 26,°C
